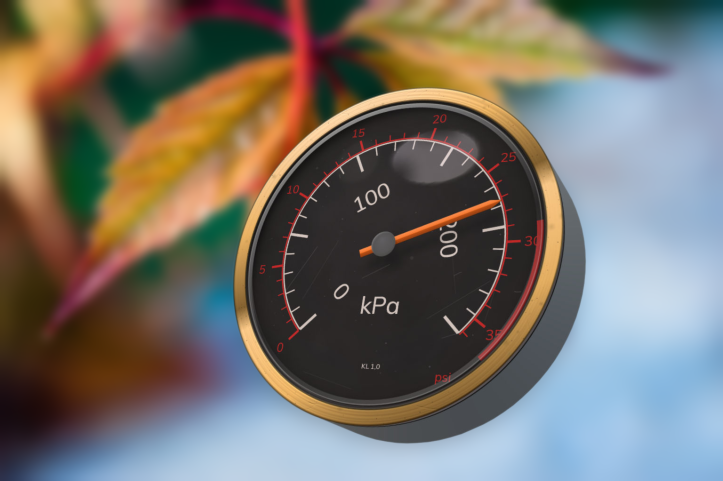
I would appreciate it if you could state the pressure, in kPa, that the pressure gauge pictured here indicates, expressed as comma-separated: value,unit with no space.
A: 190,kPa
